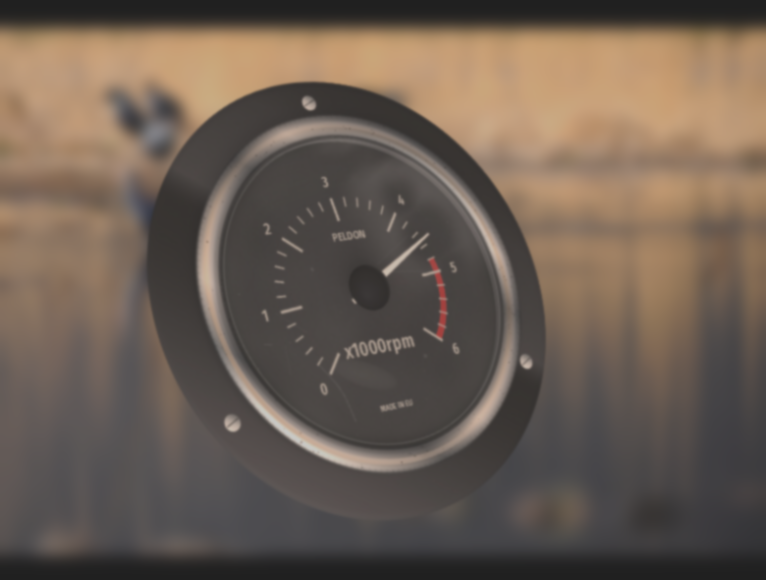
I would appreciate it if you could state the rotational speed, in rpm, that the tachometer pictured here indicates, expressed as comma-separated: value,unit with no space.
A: 4500,rpm
